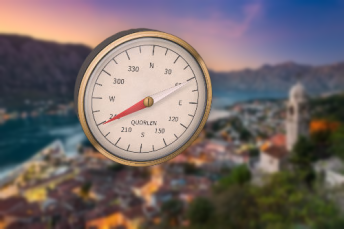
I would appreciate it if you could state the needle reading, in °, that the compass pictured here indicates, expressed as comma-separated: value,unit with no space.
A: 240,°
